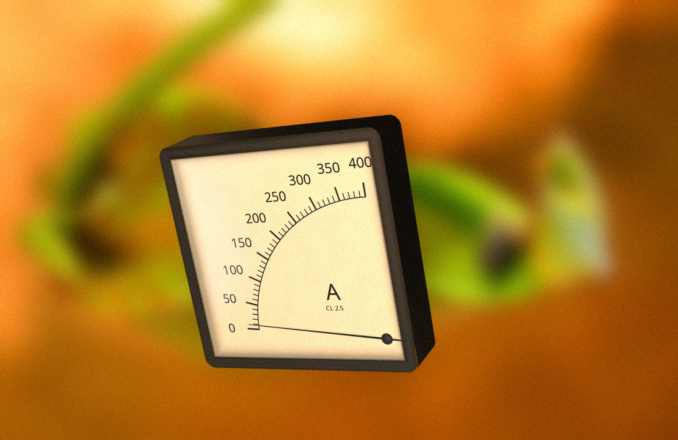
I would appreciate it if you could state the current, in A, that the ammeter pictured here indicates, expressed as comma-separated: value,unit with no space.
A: 10,A
